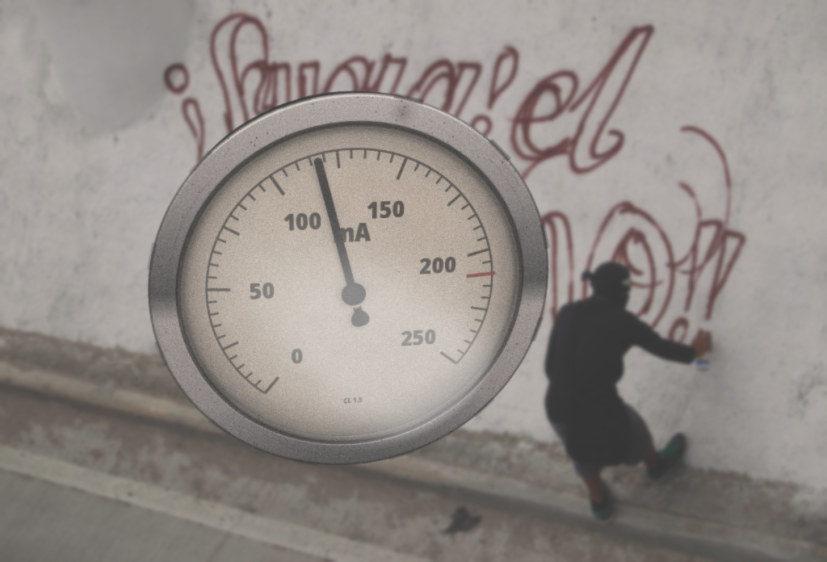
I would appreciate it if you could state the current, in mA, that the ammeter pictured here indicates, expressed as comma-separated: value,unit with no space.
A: 117.5,mA
